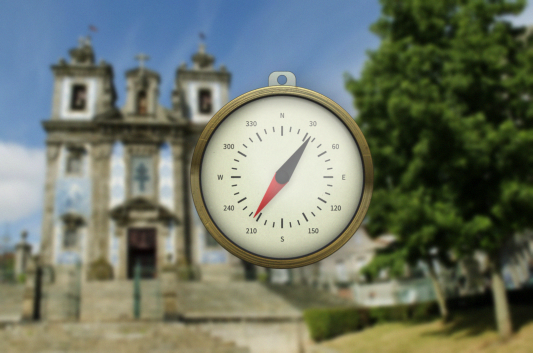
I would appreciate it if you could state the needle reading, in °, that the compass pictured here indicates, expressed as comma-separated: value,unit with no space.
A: 215,°
